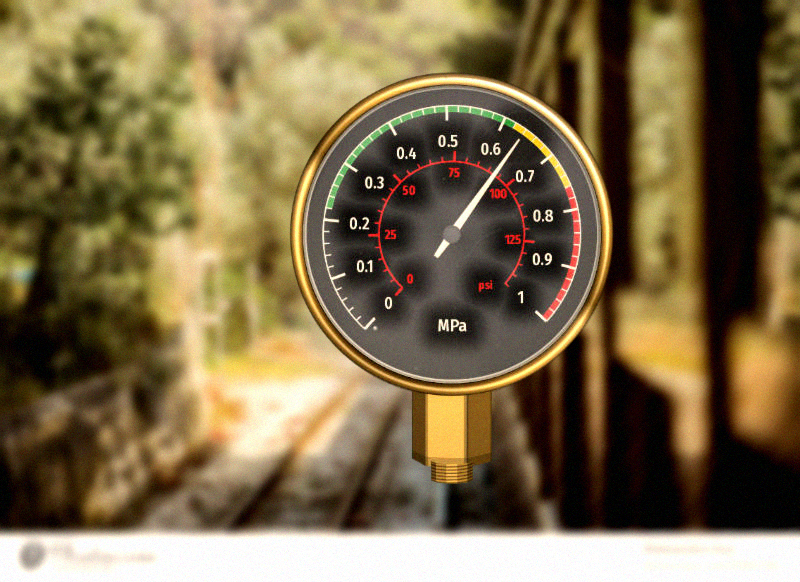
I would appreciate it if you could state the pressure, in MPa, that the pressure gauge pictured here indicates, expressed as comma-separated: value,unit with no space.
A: 0.64,MPa
